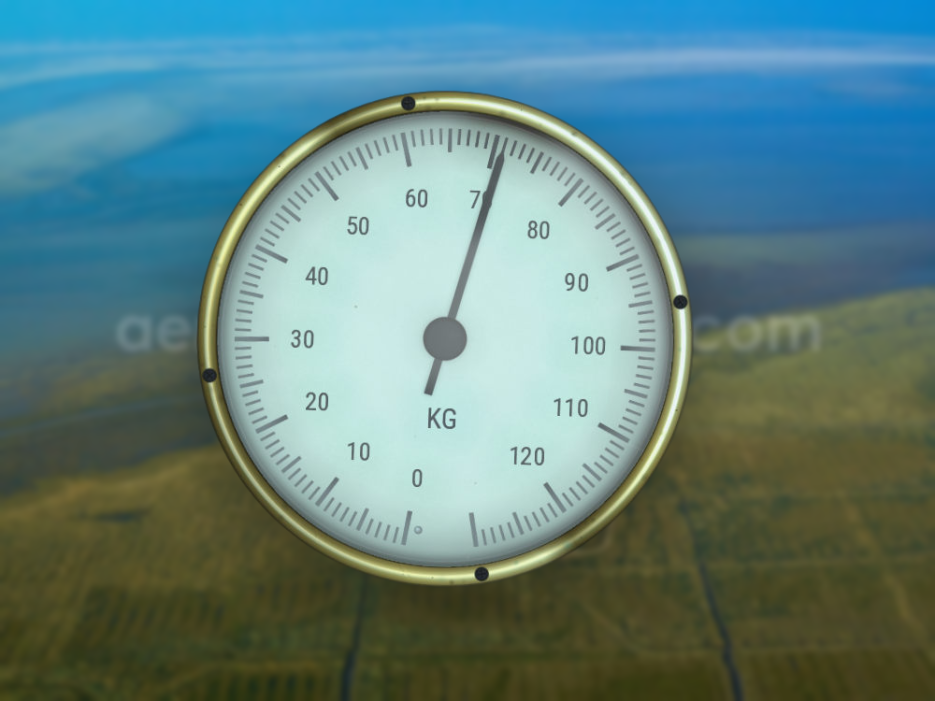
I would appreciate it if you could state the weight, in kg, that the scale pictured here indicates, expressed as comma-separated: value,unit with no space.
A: 71,kg
